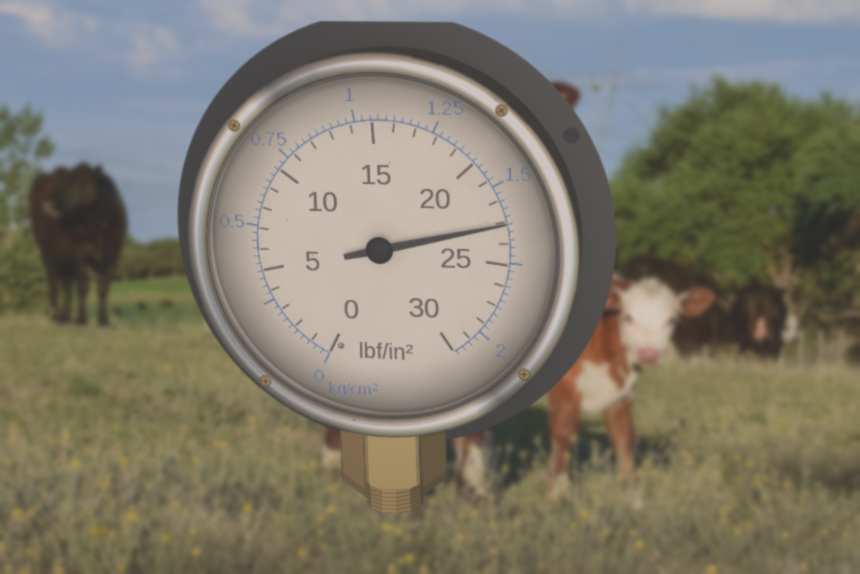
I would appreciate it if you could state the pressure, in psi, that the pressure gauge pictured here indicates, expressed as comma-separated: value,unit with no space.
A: 23,psi
